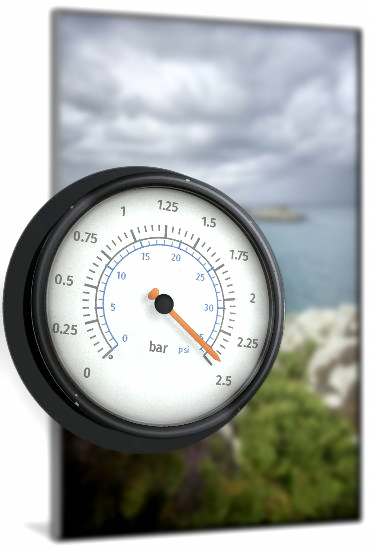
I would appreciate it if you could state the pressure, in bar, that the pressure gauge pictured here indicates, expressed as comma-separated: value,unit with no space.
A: 2.45,bar
